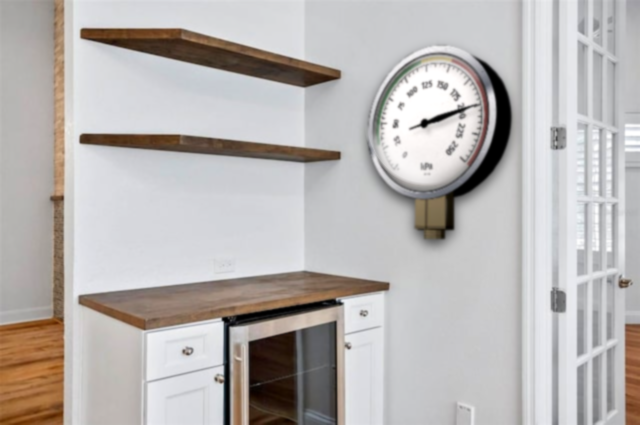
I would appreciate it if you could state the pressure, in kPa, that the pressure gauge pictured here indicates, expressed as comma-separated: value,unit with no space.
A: 200,kPa
